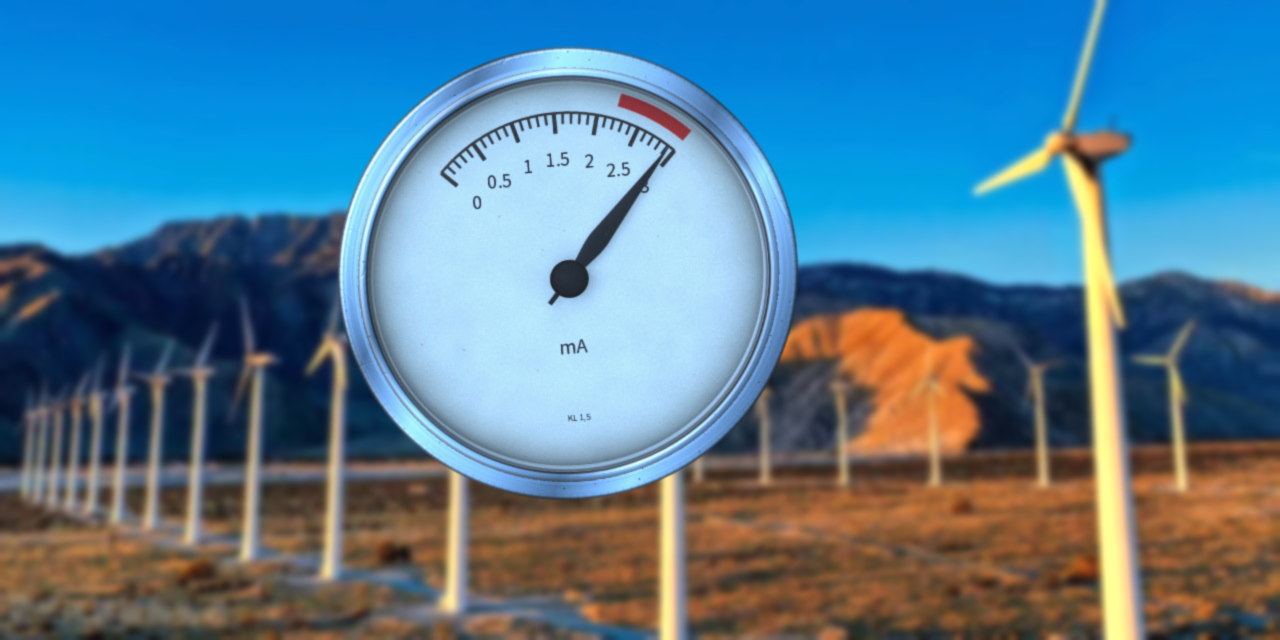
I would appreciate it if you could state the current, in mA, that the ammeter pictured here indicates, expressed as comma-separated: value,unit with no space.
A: 2.9,mA
